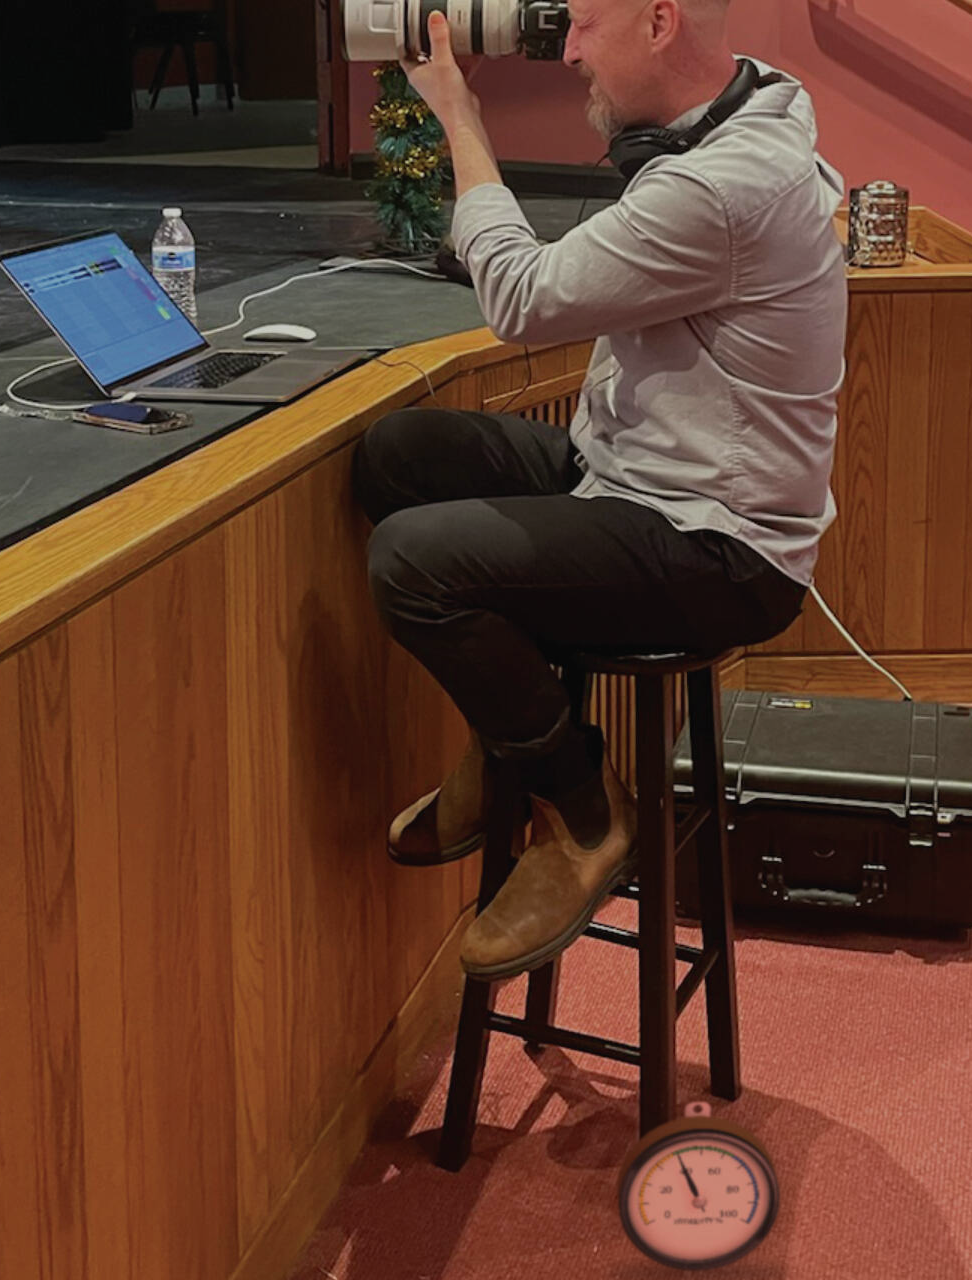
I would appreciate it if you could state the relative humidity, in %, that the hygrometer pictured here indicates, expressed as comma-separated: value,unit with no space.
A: 40,%
